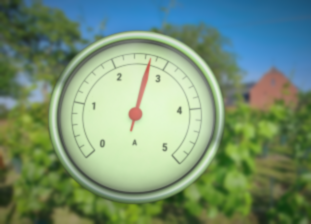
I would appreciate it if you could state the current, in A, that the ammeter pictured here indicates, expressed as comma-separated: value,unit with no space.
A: 2.7,A
